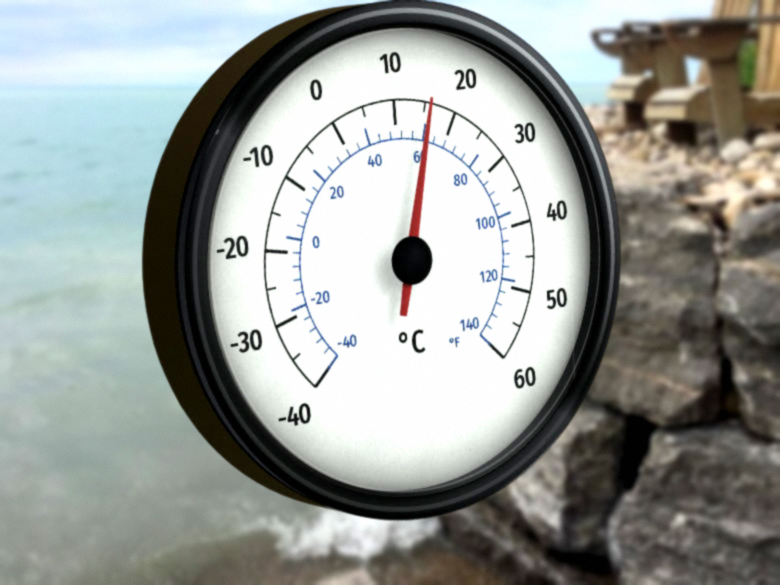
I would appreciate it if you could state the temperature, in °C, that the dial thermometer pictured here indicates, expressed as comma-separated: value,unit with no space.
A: 15,°C
